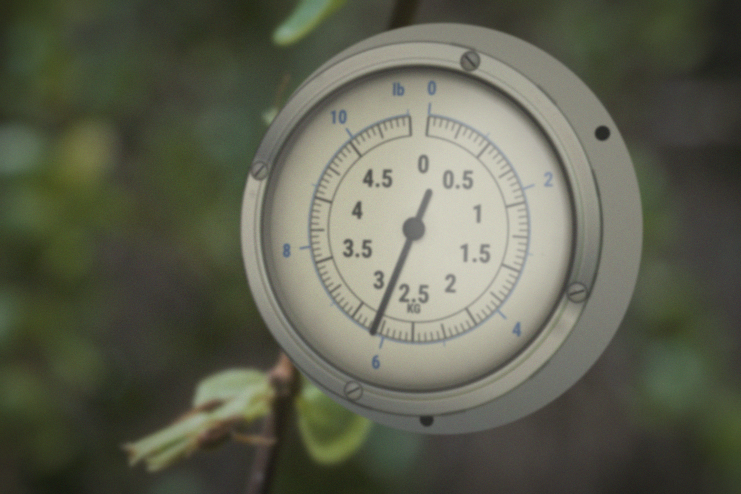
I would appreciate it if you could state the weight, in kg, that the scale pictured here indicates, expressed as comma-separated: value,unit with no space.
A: 2.8,kg
